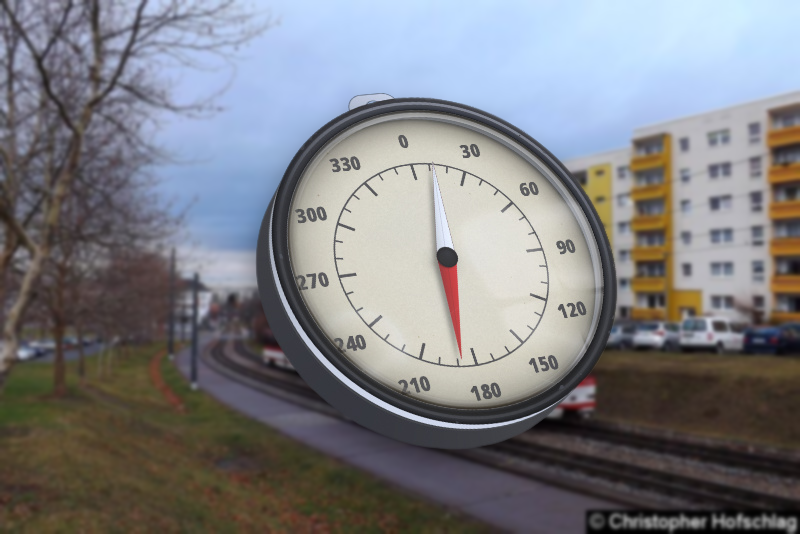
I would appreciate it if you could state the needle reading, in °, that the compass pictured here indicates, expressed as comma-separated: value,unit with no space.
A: 190,°
